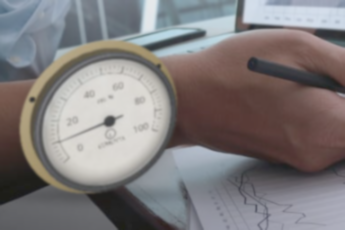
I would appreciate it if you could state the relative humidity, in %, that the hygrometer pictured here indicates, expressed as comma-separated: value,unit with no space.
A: 10,%
